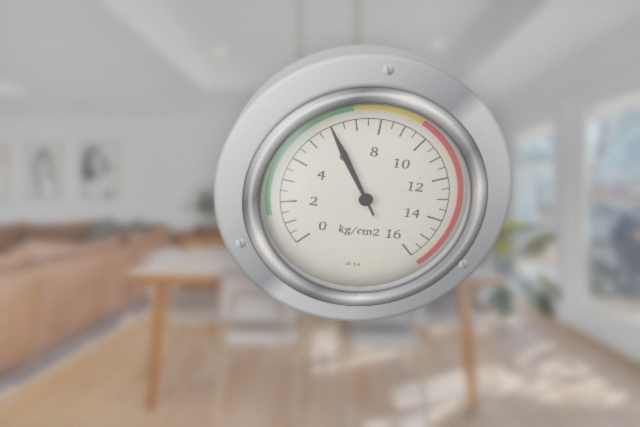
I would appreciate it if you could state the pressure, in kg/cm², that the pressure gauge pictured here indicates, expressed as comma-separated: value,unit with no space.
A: 6,kg/cm²
